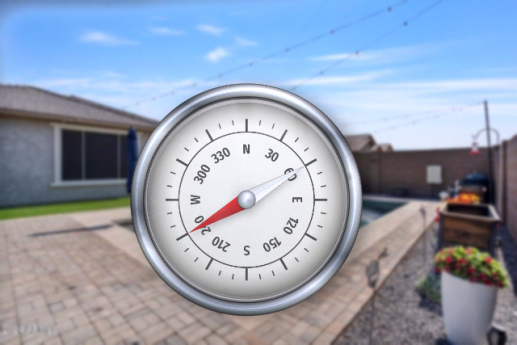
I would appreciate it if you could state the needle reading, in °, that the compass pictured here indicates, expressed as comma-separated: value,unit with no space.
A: 240,°
